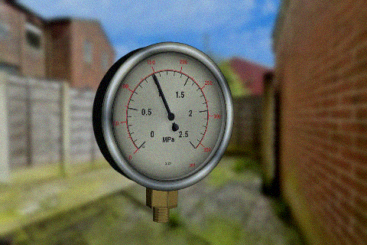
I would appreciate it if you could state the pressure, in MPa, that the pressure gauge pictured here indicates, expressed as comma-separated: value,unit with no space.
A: 1,MPa
